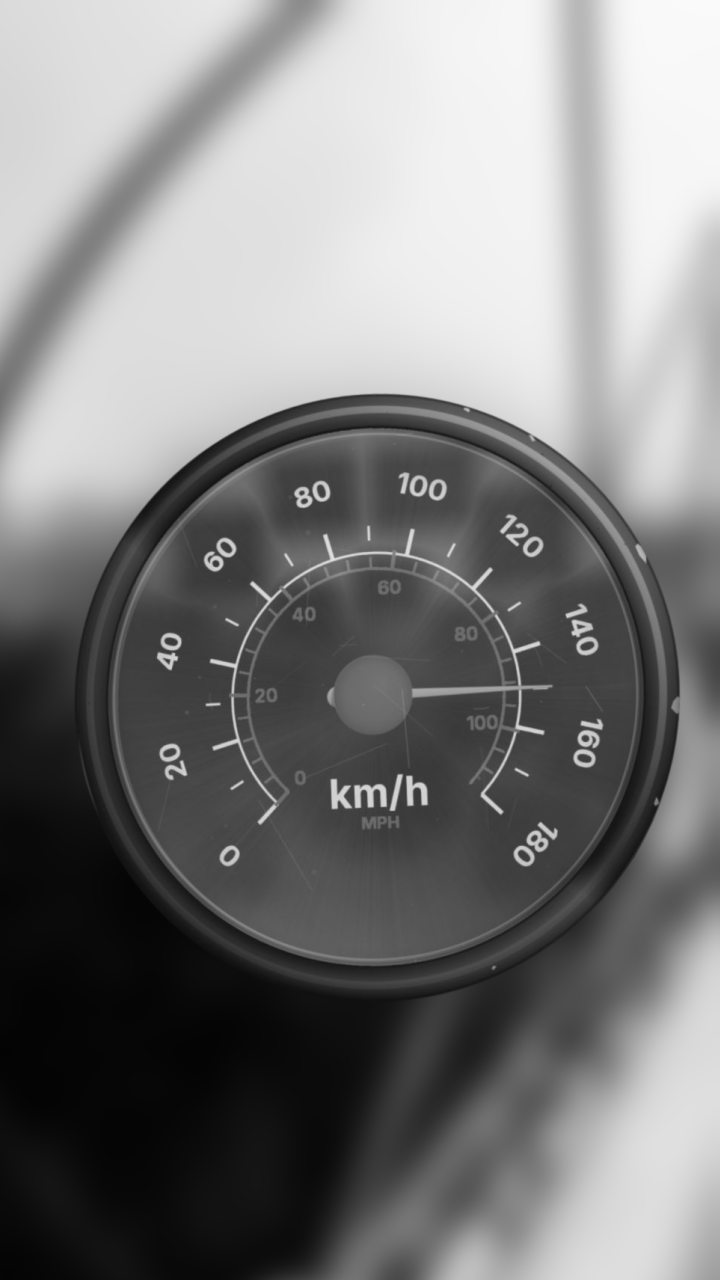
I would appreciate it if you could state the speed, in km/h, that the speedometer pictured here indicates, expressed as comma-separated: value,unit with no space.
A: 150,km/h
